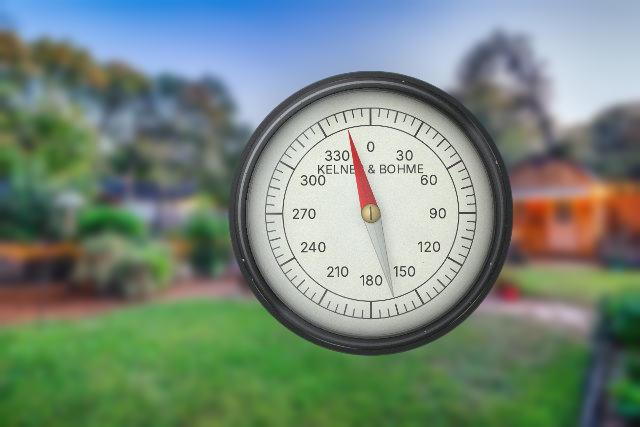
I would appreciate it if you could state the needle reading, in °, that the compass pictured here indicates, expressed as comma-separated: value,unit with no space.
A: 345,°
